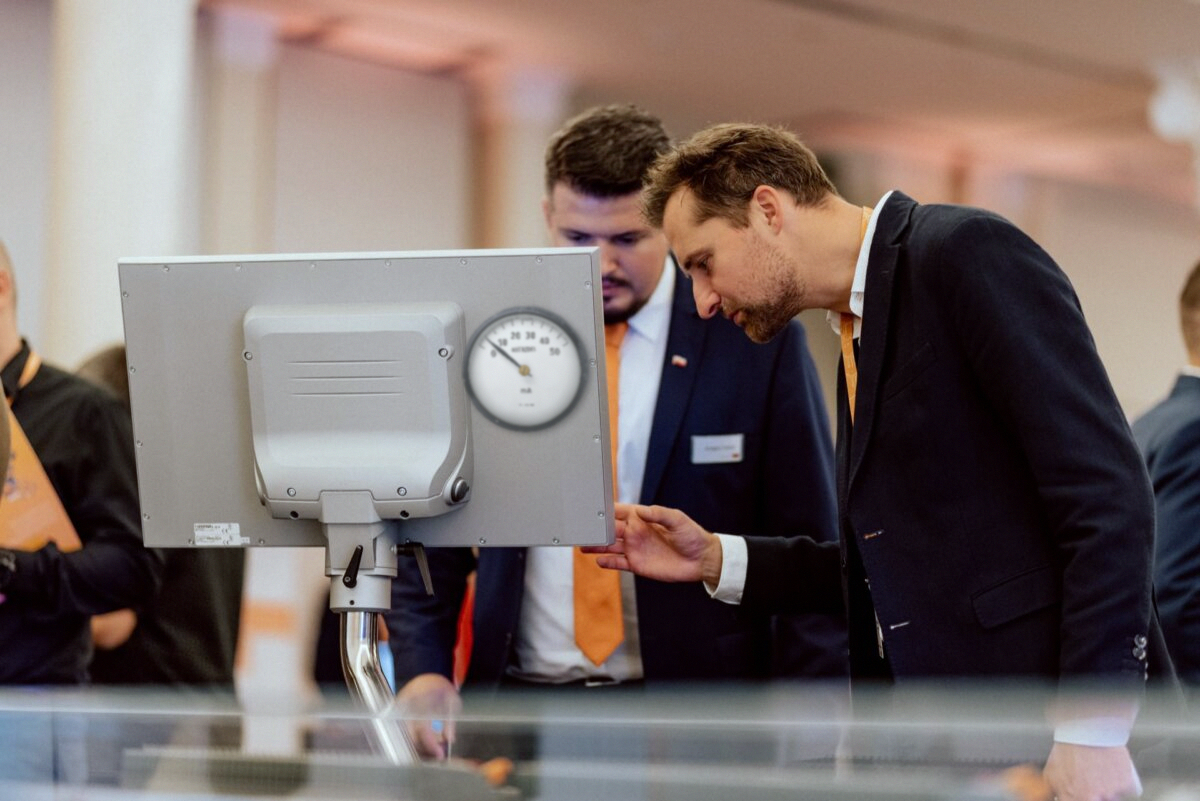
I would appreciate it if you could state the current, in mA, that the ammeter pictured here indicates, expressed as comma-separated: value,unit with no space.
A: 5,mA
